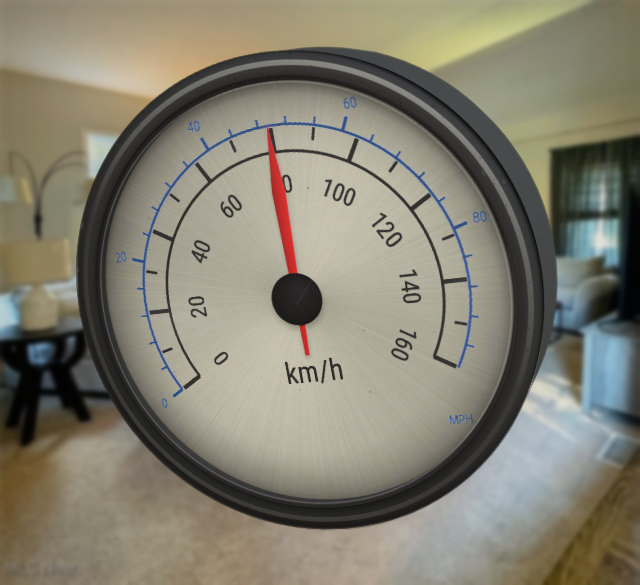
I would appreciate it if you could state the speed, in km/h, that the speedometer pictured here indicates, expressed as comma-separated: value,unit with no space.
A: 80,km/h
